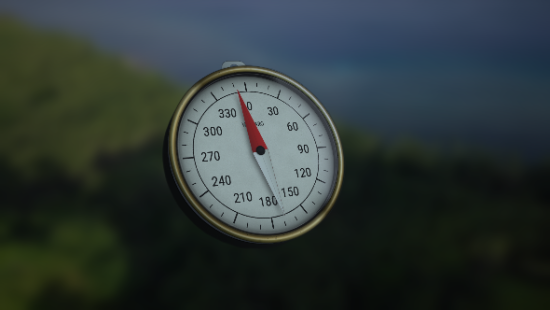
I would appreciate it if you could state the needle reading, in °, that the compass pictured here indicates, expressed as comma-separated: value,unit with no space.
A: 350,°
